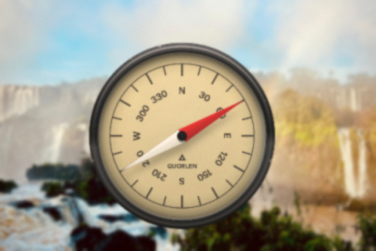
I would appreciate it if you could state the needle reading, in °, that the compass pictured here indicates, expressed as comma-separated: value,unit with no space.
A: 60,°
